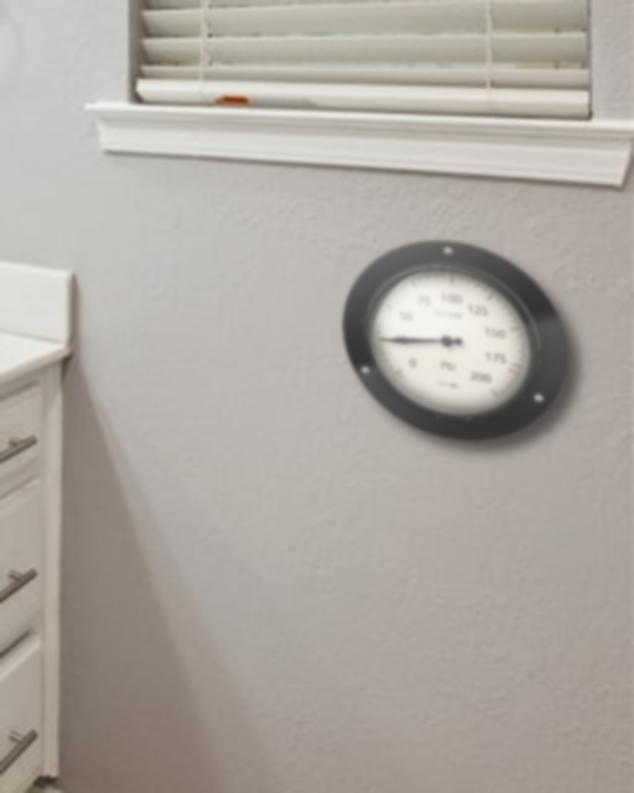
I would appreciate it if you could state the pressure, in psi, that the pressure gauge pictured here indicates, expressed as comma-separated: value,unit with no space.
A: 25,psi
